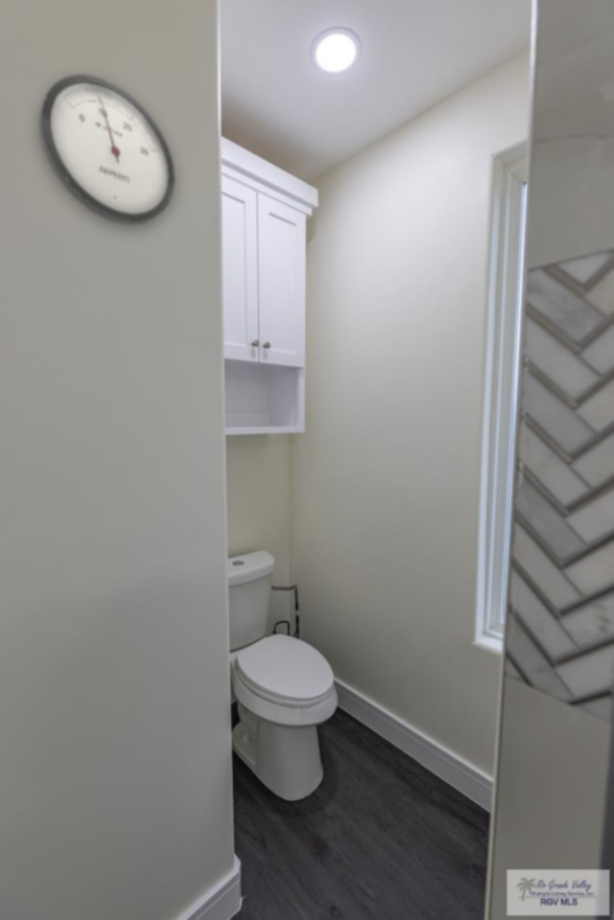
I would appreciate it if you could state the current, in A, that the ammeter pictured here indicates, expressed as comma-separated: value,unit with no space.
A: 10,A
